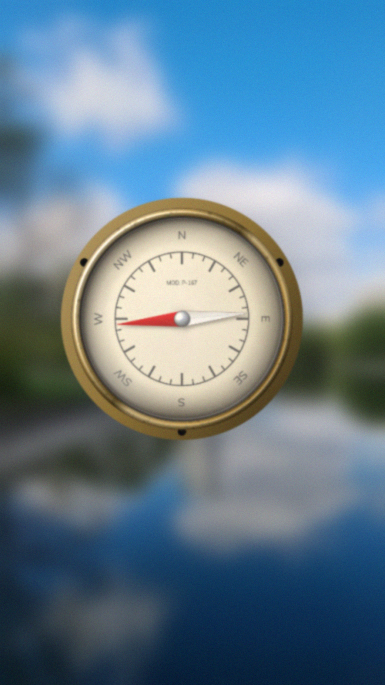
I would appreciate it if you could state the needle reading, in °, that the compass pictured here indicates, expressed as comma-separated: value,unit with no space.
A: 265,°
